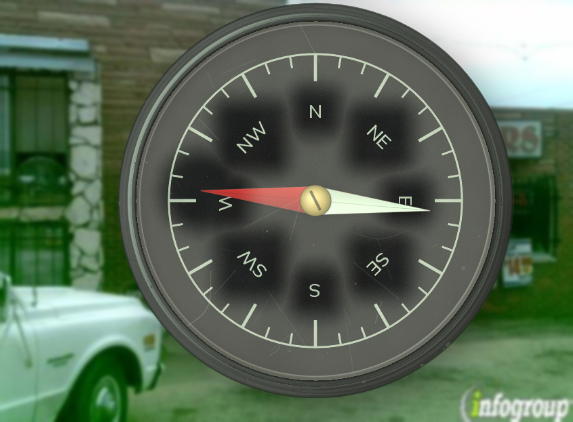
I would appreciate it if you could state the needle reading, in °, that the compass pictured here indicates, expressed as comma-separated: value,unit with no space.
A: 275,°
